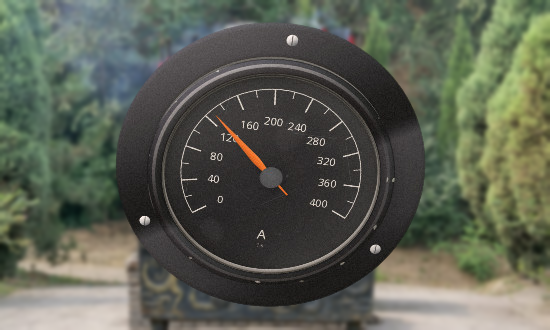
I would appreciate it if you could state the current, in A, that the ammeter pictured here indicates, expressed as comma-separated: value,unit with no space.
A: 130,A
